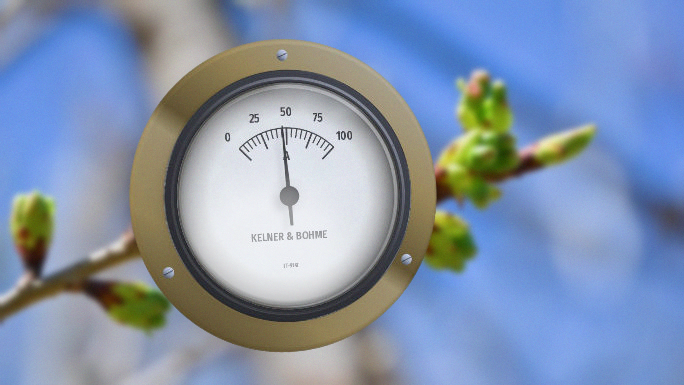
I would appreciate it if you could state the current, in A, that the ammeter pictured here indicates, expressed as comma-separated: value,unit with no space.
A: 45,A
